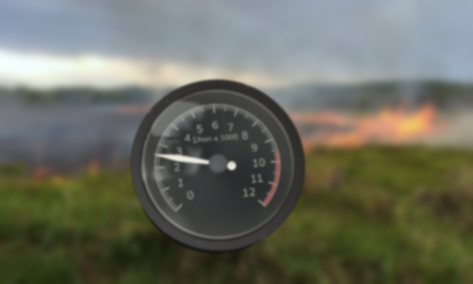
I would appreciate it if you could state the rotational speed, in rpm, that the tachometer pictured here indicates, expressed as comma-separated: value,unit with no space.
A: 2500,rpm
